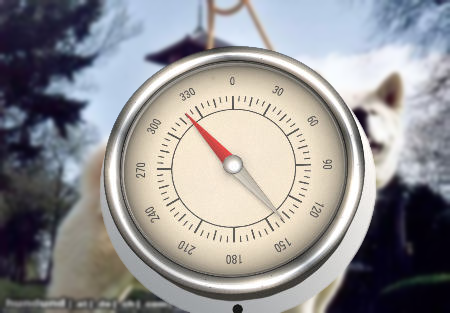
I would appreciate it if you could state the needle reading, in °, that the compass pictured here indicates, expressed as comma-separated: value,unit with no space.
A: 320,°
